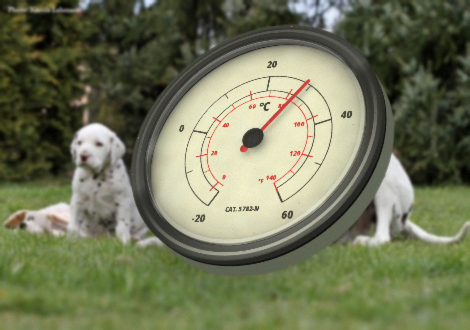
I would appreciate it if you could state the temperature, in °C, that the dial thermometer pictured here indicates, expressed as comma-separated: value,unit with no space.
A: 30,°C
